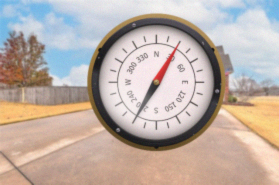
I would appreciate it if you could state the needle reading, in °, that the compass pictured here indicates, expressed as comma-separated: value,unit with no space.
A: 30,°
